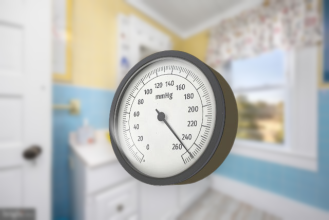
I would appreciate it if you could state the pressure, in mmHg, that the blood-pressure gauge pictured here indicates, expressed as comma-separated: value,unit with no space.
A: 250,mmHg
